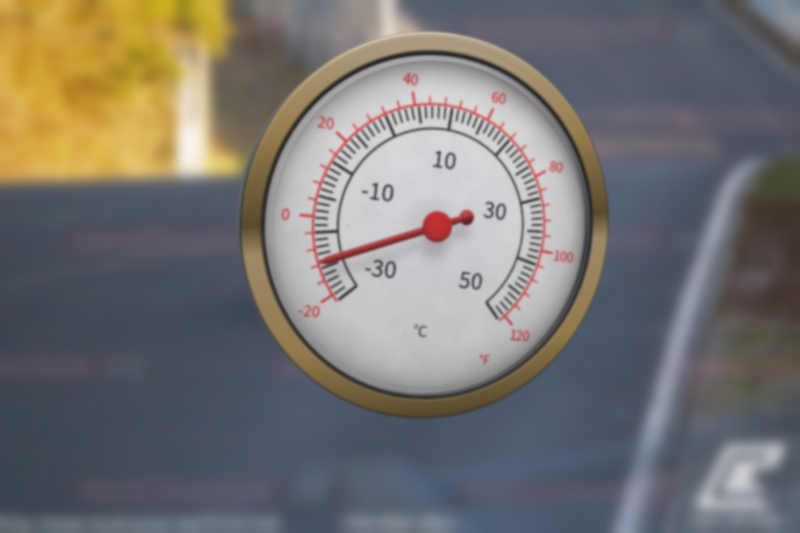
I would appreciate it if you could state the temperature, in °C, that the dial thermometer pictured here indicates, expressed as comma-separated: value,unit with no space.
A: -24,°C
